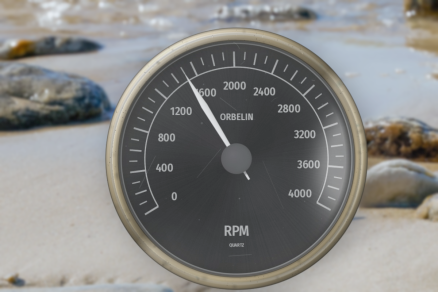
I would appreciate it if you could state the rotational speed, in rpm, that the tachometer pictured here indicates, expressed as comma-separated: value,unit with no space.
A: 1500,rpm
